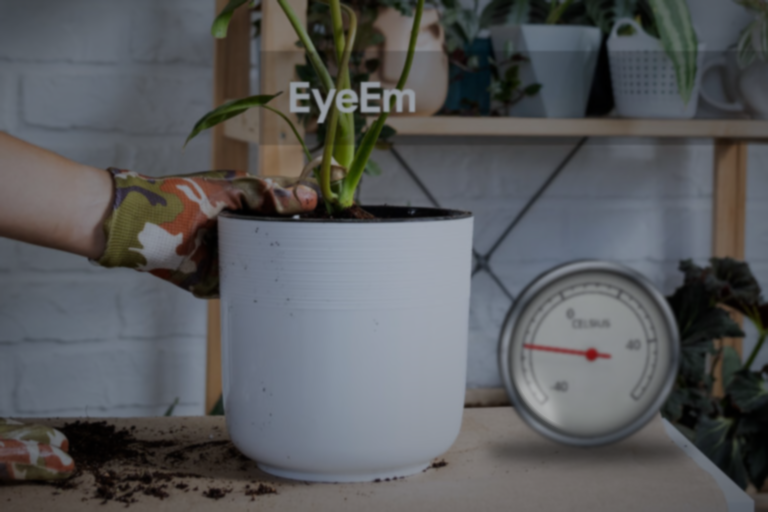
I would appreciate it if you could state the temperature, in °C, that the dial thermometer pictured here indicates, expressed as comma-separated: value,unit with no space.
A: -20,°C
